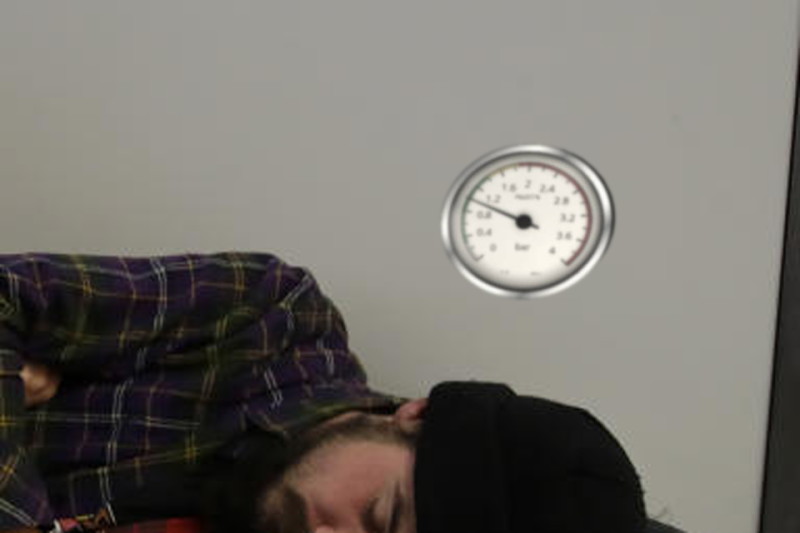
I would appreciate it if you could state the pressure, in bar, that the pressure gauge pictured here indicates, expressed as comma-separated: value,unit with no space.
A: 1,bar
